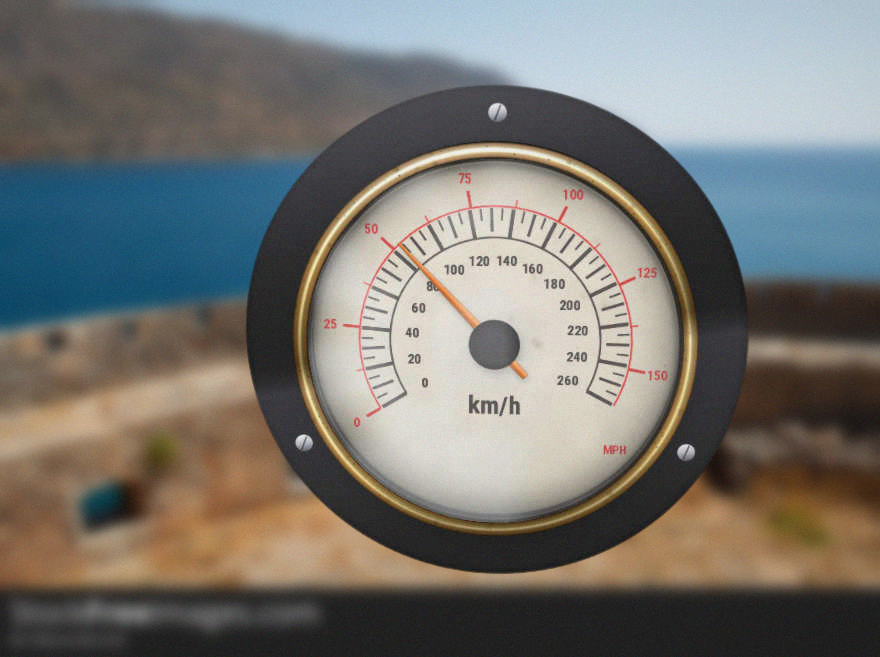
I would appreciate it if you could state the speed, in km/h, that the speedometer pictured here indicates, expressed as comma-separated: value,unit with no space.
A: 85,km/h
